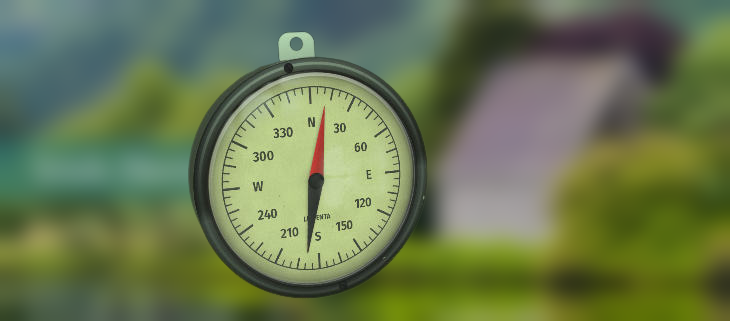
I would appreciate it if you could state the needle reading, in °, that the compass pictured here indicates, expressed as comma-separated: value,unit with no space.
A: 10,°
